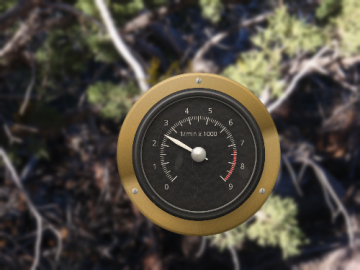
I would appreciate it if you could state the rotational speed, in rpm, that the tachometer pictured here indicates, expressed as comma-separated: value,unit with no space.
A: 2500,rpm
